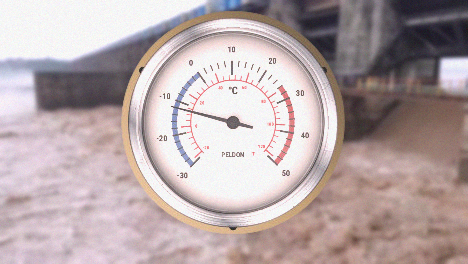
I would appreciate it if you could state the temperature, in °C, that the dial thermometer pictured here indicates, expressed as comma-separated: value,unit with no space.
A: -12,°C
